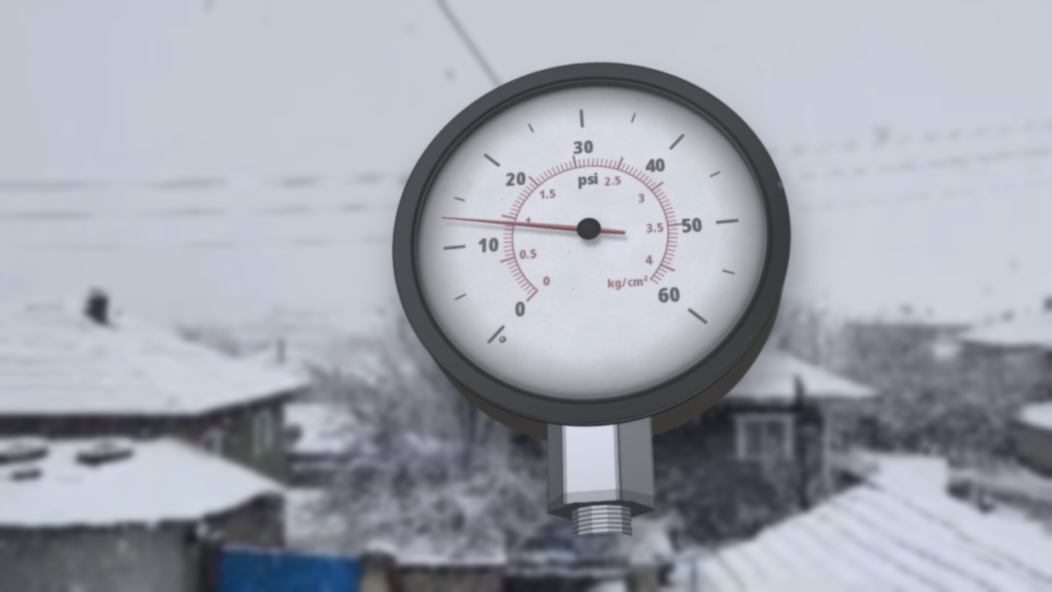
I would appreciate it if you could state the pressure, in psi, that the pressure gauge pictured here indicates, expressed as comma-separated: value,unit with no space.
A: 12.5,psi
